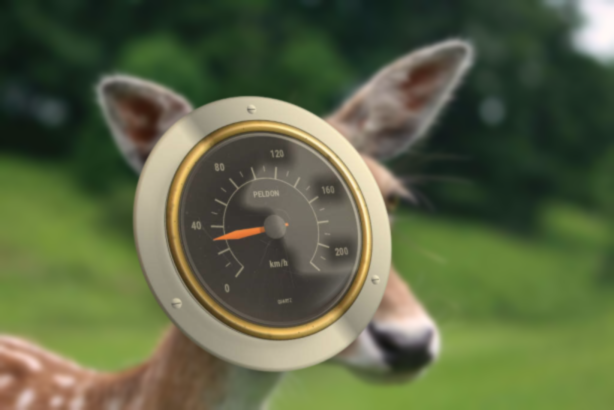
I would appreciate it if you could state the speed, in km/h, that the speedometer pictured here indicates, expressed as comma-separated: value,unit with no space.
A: 30,km/h
